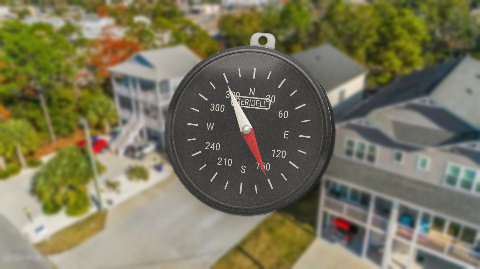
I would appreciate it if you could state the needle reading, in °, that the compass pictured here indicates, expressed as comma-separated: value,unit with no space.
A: 150,°
